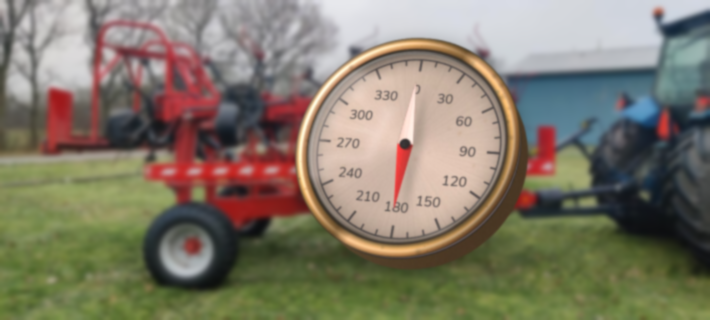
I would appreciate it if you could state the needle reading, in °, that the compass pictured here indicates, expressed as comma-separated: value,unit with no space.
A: 180,°
